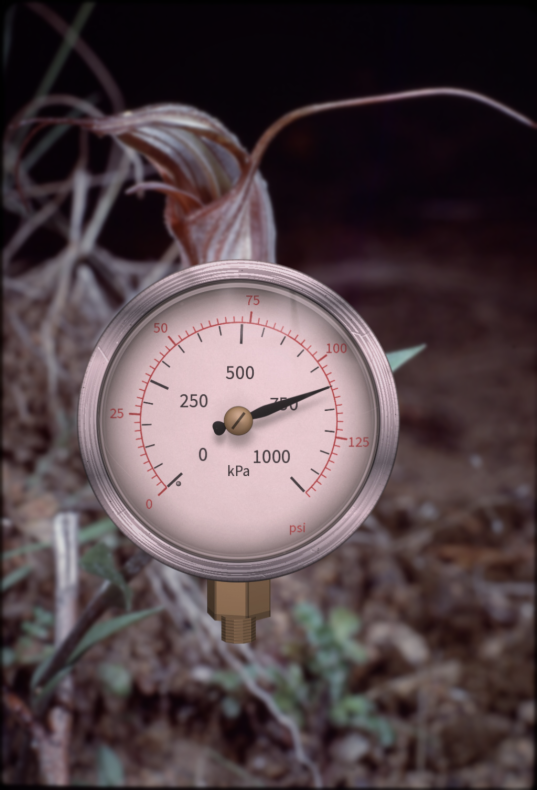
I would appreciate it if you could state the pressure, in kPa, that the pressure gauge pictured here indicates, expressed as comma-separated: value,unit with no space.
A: 750,kPa
